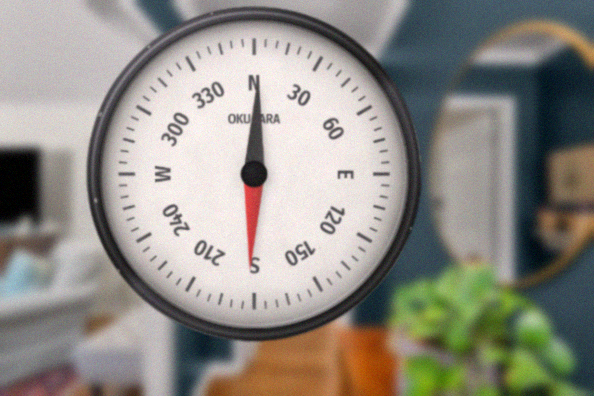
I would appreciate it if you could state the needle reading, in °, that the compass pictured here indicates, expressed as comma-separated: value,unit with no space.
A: 182.5,°
